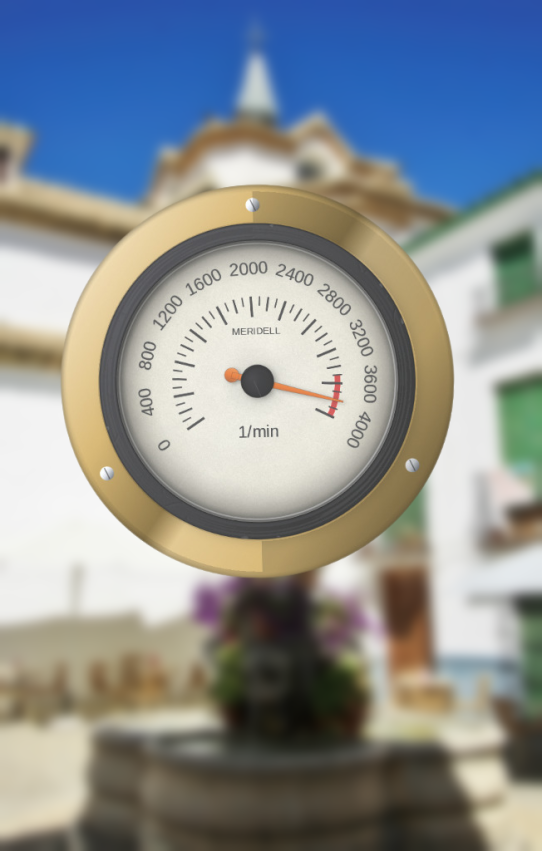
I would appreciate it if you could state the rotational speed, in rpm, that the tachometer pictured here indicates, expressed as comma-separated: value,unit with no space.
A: 3800,rpm
